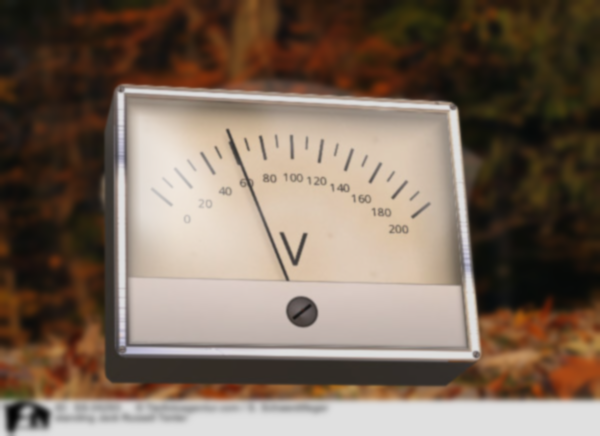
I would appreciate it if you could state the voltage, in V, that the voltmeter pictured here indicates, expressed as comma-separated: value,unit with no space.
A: 60,V
